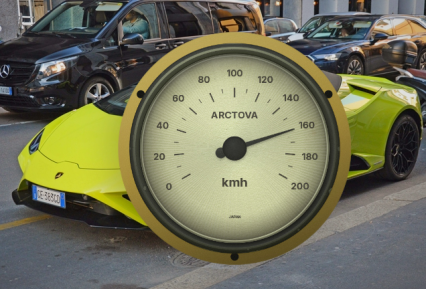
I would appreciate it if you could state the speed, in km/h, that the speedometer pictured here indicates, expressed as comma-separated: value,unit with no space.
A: 160,km/h
